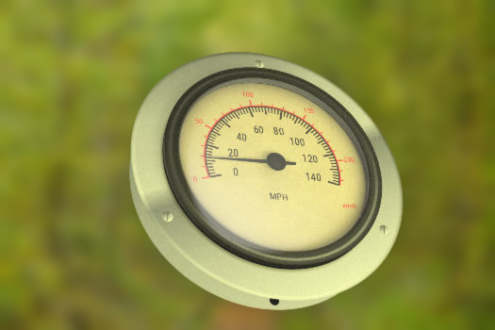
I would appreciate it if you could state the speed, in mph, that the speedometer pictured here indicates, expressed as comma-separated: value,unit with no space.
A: 10,mph
